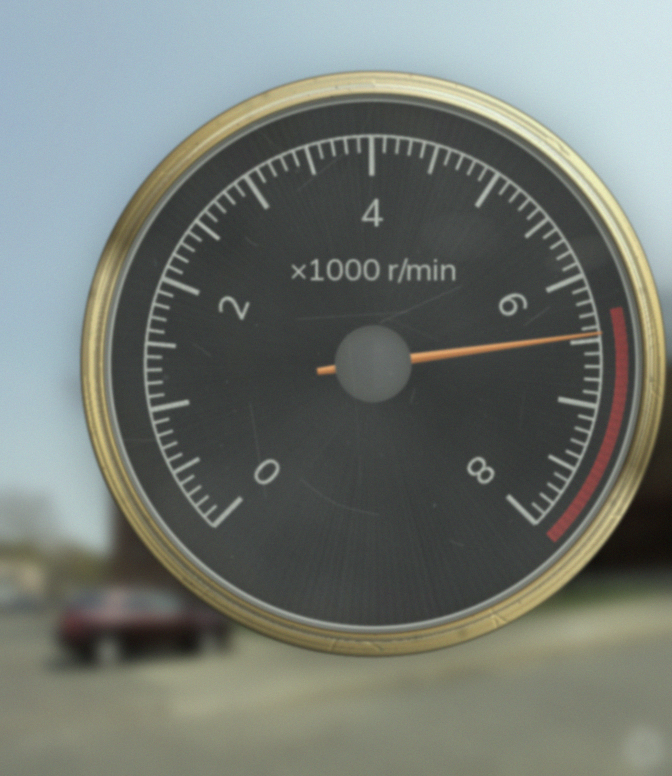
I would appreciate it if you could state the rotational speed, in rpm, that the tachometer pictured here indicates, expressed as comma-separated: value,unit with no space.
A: 6450,rpm
